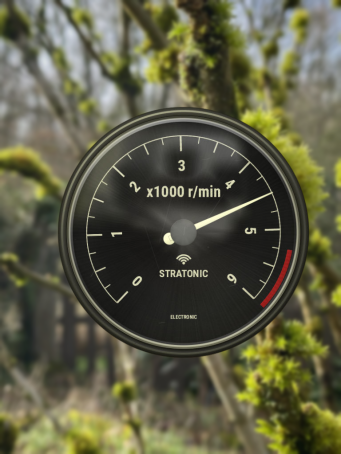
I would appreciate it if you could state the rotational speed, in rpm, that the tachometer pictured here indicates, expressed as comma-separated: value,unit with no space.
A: 4500,rpm
